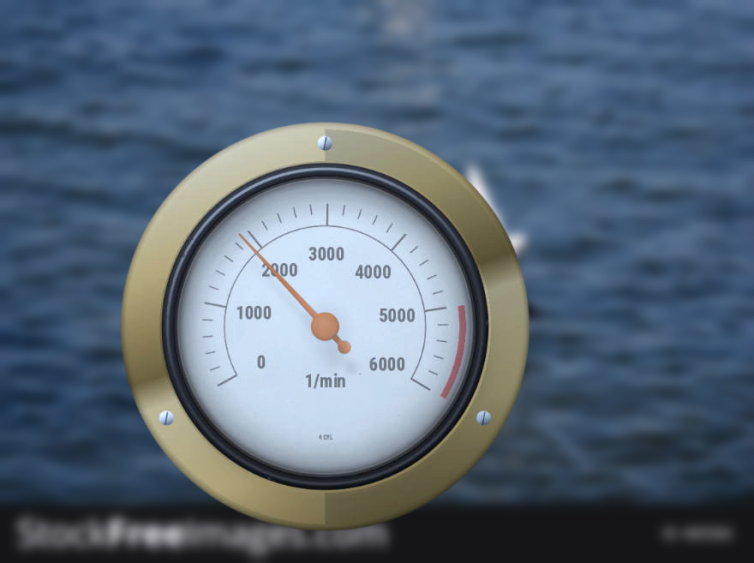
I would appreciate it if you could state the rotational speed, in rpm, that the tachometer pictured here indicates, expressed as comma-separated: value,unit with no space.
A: 1900,rpm
